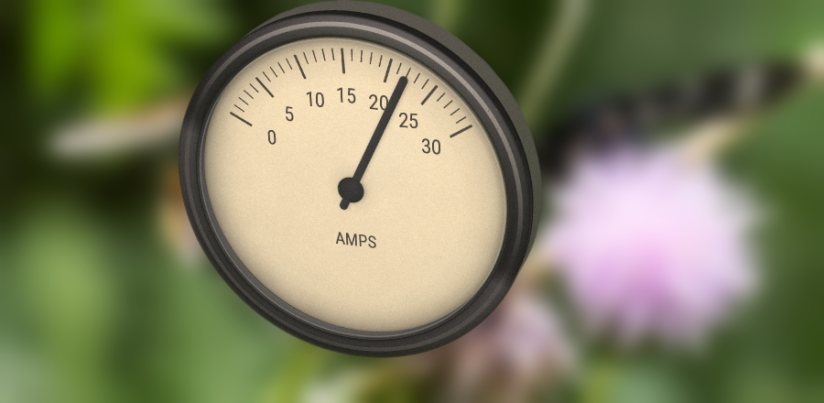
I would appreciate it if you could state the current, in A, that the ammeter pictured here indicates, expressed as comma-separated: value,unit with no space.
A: 22,A
